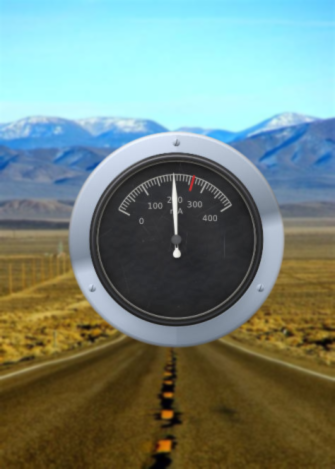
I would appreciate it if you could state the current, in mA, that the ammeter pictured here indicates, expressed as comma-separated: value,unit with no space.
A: 200,mA
